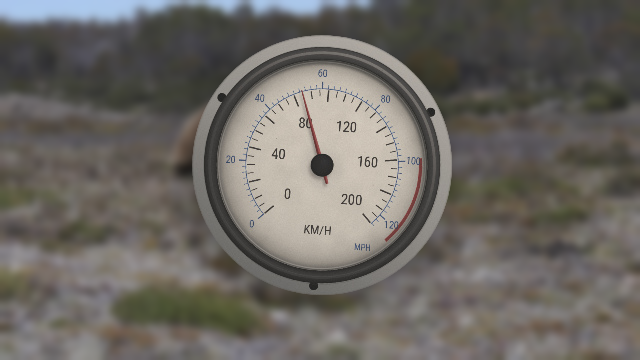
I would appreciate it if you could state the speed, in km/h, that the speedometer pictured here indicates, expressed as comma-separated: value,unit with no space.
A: 85,km/h
